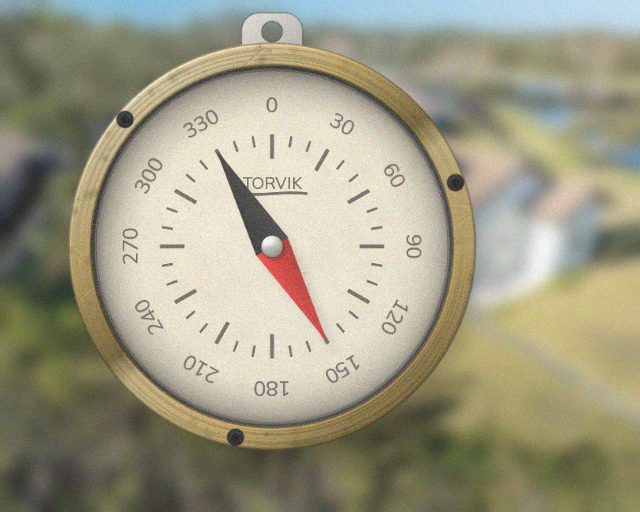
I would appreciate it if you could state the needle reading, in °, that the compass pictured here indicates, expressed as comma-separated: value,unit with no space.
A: 150,°
